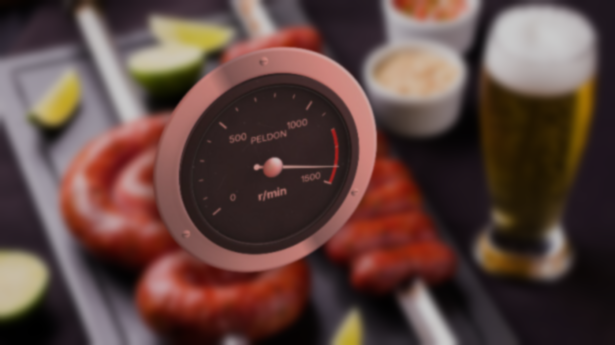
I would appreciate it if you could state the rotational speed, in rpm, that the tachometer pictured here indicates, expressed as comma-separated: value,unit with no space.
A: 1400,rpm
